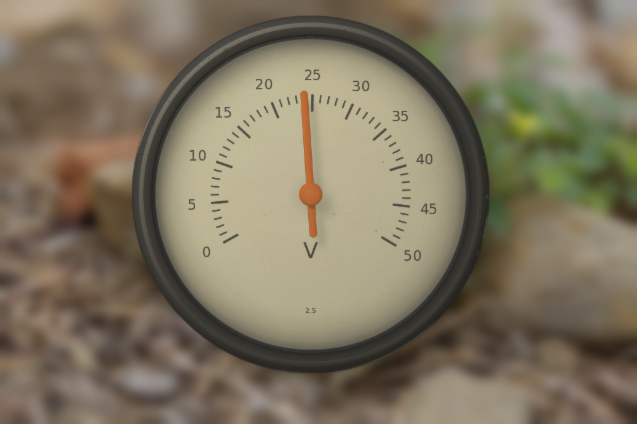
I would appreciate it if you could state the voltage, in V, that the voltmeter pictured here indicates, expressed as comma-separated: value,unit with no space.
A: 24,V
